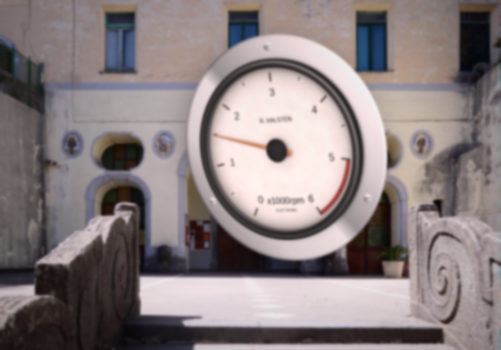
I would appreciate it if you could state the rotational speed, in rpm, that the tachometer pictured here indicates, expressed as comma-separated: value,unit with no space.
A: 1500,rpm
